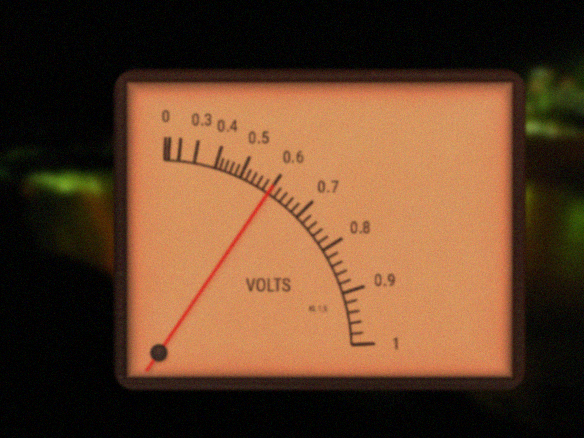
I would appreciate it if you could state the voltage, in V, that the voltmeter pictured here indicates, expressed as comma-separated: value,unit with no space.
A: 0.6,V
